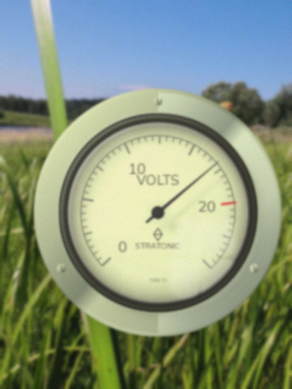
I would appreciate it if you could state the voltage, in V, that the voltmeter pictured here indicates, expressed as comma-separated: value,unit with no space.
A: 17,V
